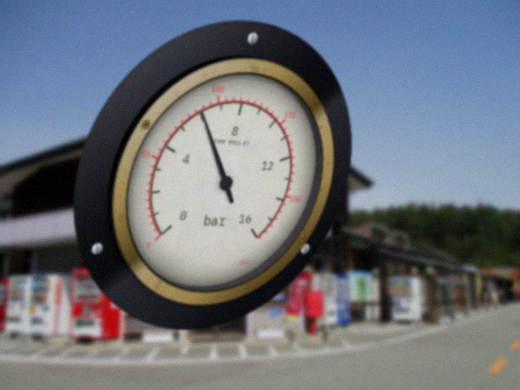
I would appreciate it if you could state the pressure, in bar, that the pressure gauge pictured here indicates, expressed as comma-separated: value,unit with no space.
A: 6,bar
